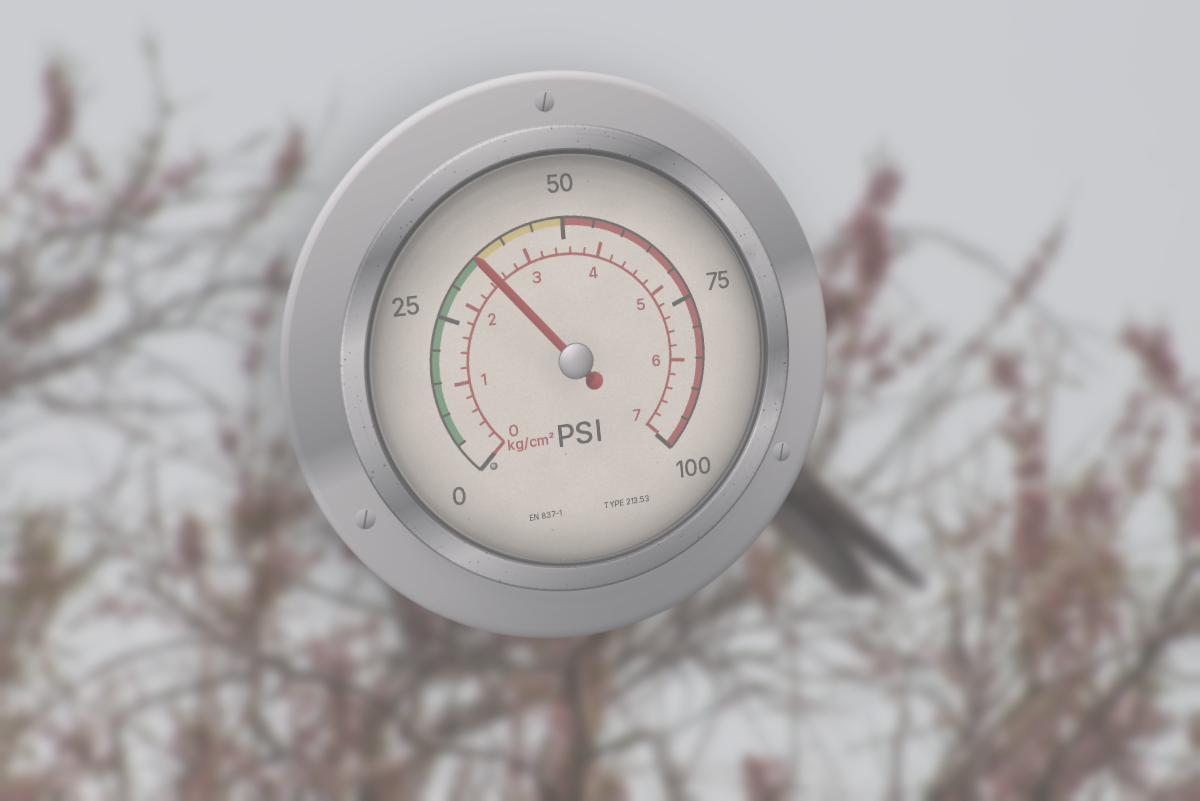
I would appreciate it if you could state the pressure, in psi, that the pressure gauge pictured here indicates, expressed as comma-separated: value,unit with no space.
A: 35,psi
